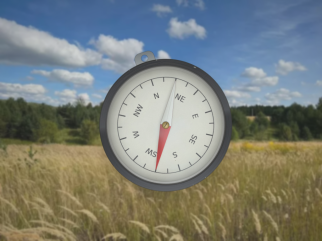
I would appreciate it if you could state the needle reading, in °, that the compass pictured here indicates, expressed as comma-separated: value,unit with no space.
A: 210,°
